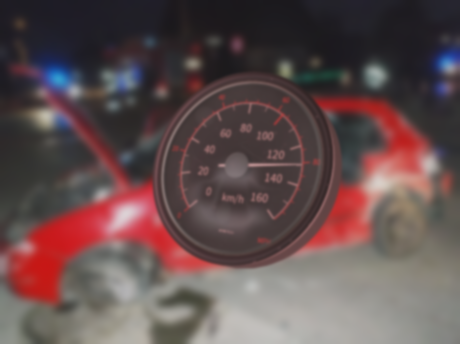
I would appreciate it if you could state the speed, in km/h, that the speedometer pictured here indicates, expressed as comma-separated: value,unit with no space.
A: 130,km/h
